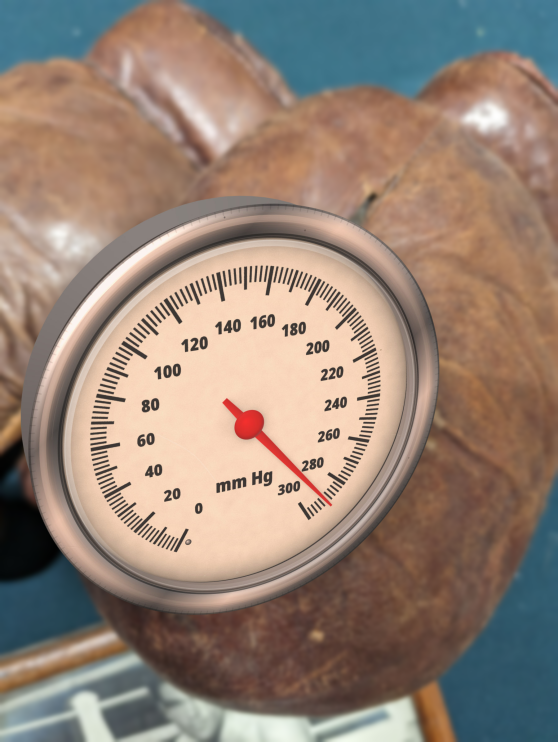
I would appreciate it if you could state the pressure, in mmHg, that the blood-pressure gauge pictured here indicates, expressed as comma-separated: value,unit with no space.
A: 290,mmHg
